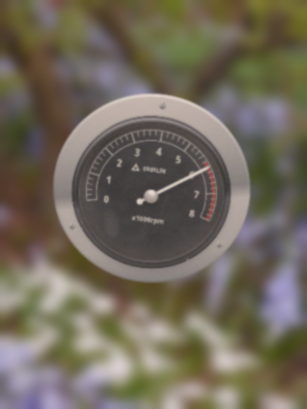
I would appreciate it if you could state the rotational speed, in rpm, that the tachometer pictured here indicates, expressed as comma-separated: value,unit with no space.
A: 6000,rpm
